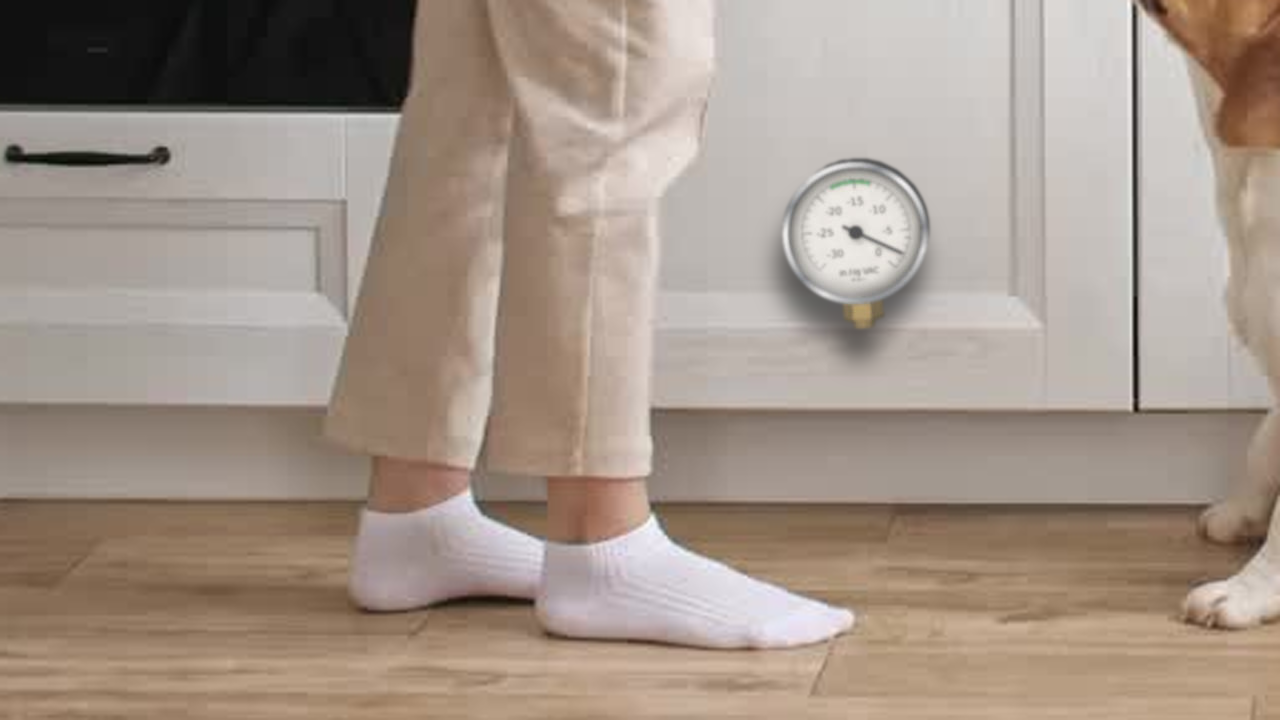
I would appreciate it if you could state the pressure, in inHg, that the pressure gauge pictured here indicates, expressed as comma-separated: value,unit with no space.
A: -2,inHg
